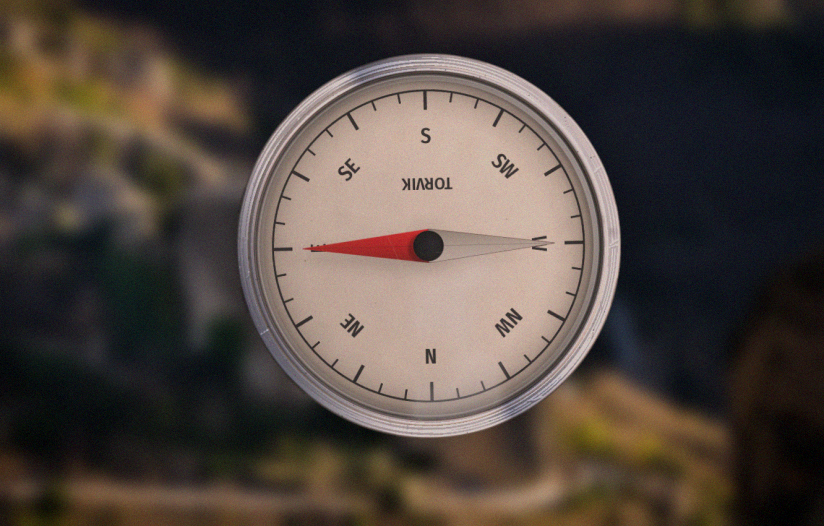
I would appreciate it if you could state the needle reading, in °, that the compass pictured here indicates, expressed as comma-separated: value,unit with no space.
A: 90,°
